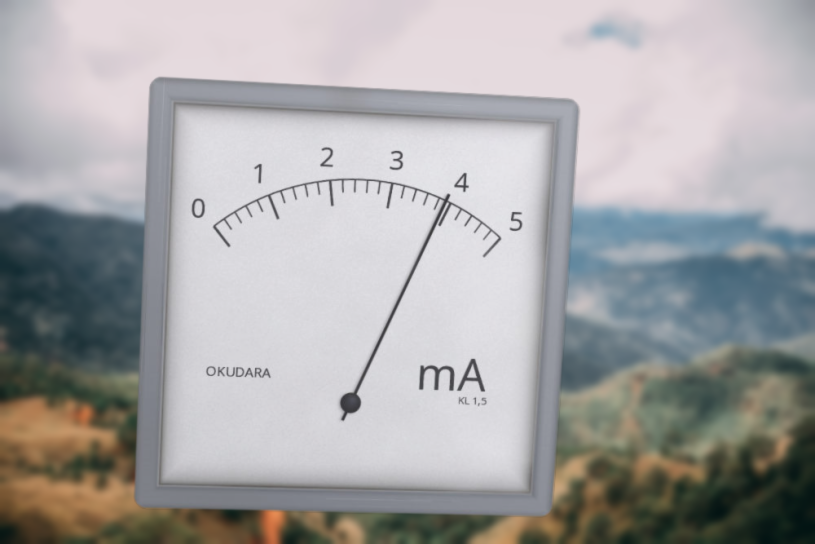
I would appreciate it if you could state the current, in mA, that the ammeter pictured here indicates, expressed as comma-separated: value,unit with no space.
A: 3.9,mA
